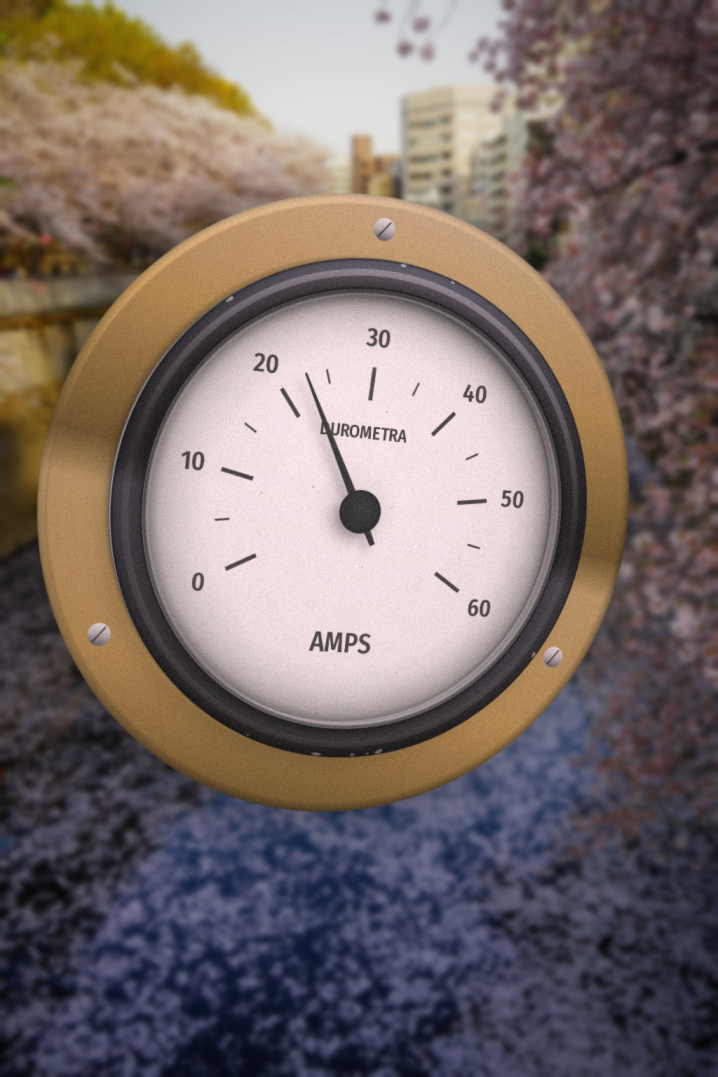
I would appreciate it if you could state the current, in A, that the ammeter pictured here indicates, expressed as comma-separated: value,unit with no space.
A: 22.5,A
